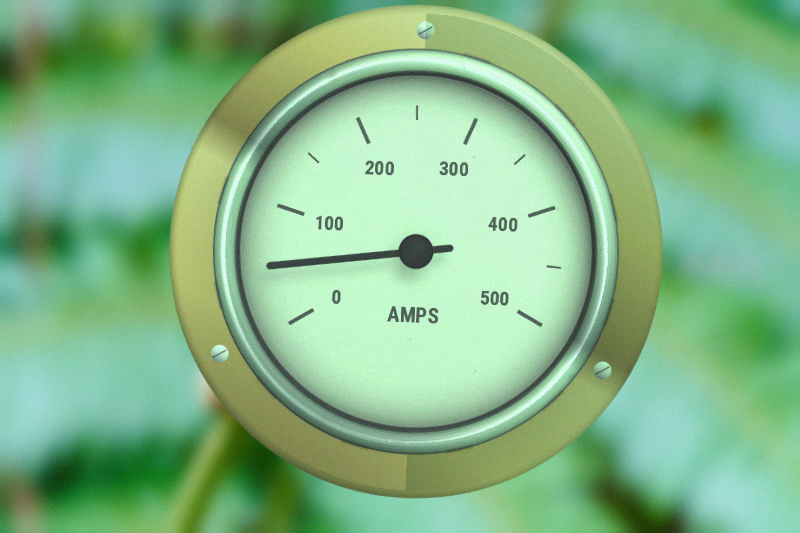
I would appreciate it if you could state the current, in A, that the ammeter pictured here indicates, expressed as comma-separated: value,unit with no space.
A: 50,A
